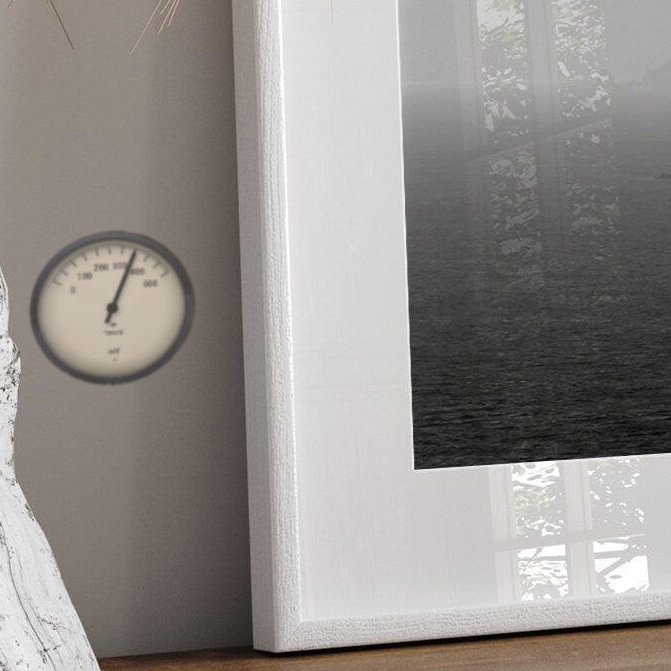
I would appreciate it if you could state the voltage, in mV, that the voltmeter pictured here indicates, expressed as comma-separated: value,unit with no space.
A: 350,mV
